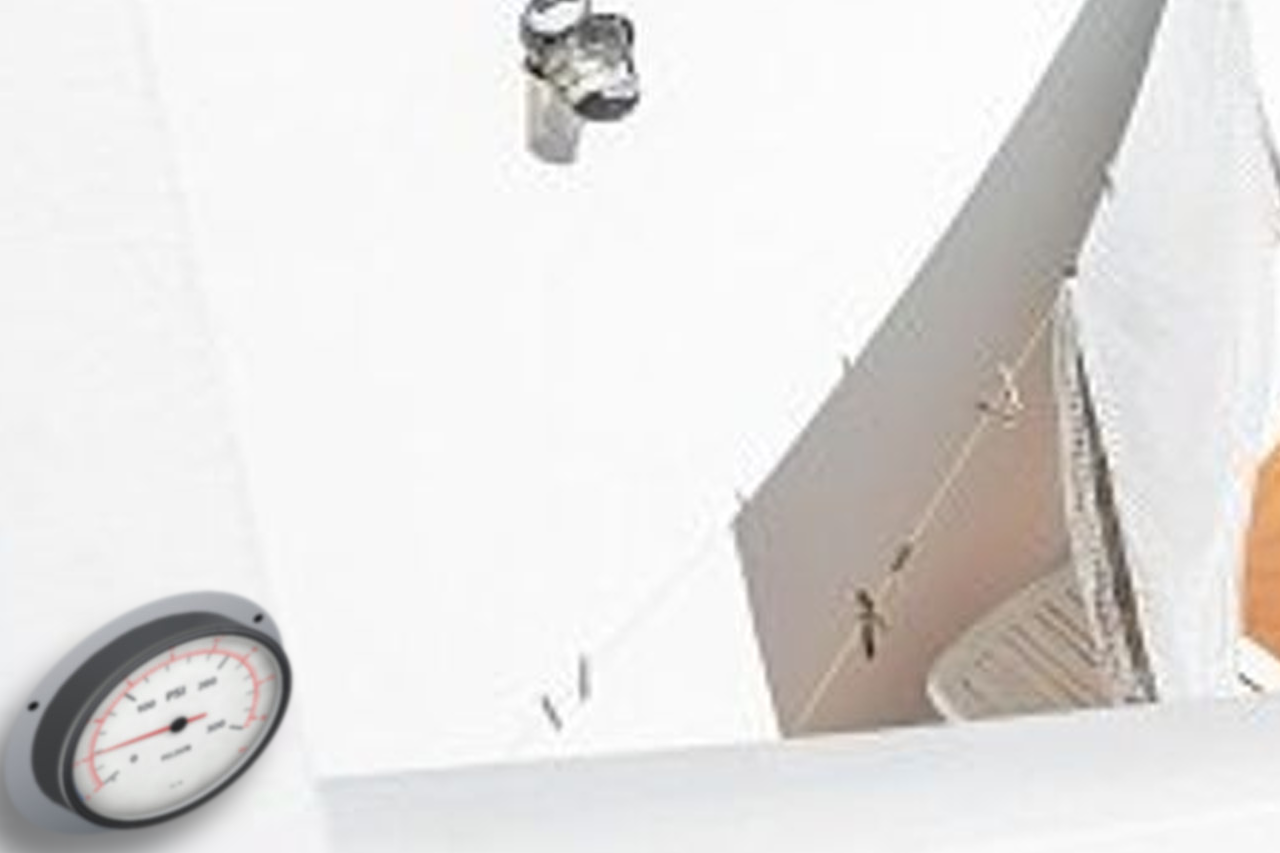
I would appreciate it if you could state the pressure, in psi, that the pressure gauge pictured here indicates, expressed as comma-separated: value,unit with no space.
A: 40,psi
